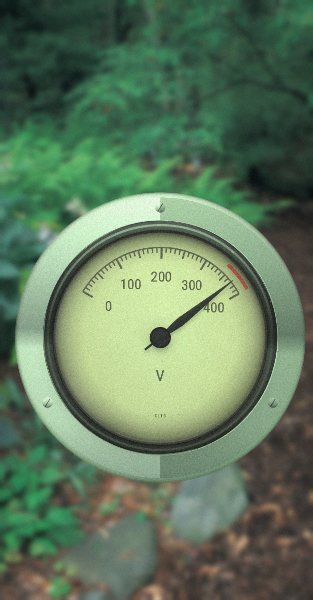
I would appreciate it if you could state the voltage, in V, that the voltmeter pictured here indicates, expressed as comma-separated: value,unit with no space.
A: 370,V
